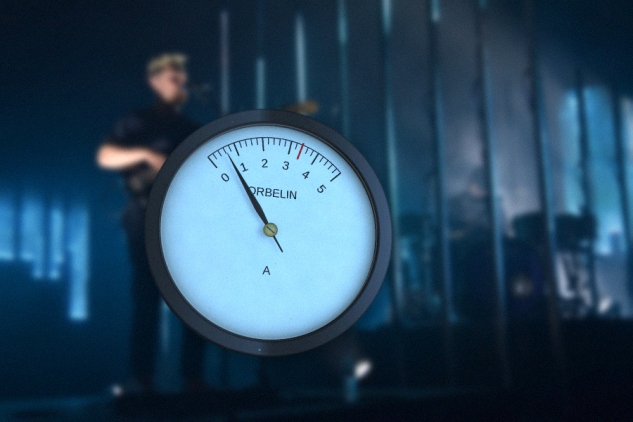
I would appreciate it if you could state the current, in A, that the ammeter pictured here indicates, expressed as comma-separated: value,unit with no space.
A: 0.6,A
